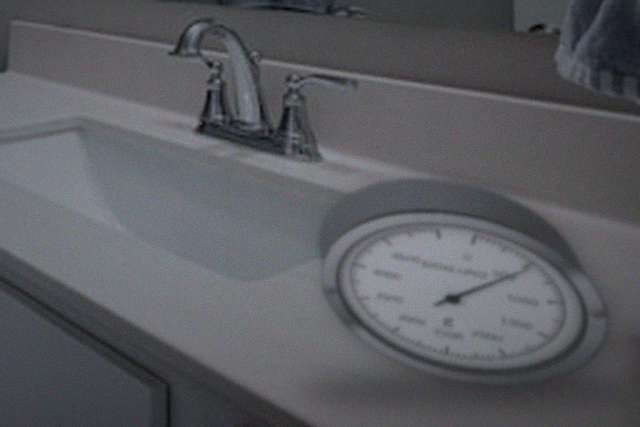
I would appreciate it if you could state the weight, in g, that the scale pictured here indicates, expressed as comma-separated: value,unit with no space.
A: 500,g
